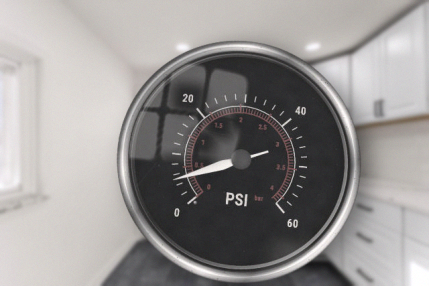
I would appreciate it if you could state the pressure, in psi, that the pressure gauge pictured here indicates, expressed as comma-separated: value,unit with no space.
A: 5,psi
